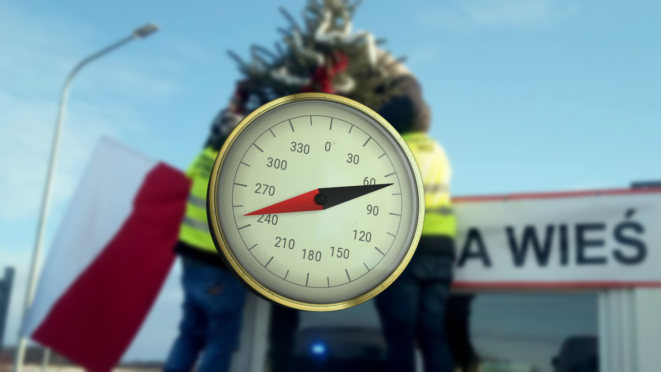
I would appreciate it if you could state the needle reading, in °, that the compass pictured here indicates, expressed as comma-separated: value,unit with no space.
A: 247.5,°
